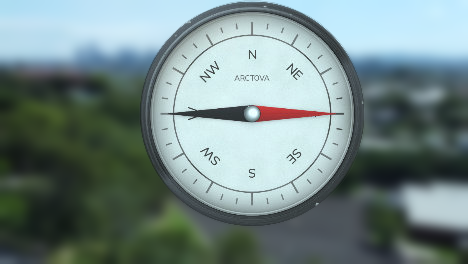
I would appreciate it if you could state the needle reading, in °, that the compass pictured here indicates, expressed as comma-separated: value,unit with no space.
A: 90,°
